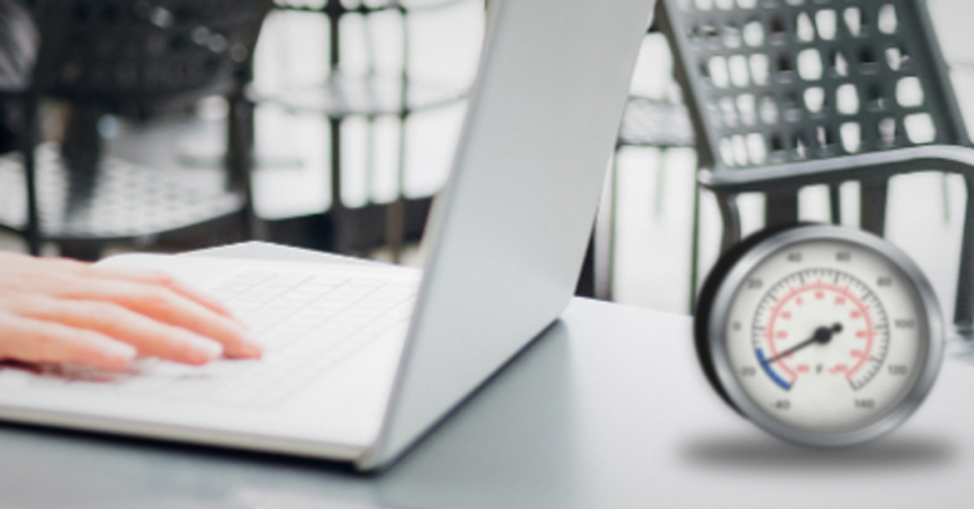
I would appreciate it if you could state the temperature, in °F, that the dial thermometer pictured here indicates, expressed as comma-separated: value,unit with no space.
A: -20,°F
